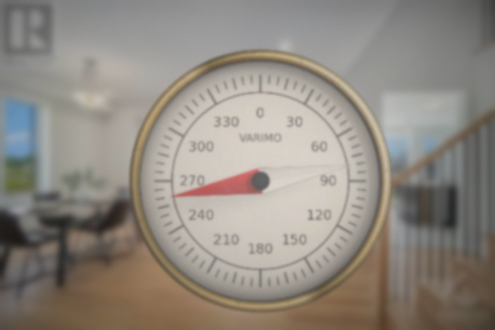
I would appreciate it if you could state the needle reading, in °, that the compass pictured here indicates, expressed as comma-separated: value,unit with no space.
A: 260,°
